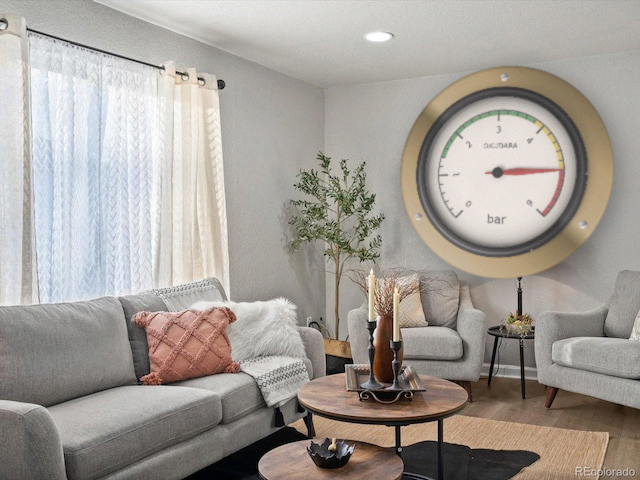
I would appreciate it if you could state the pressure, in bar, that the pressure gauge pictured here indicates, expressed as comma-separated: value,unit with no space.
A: 5,bar
